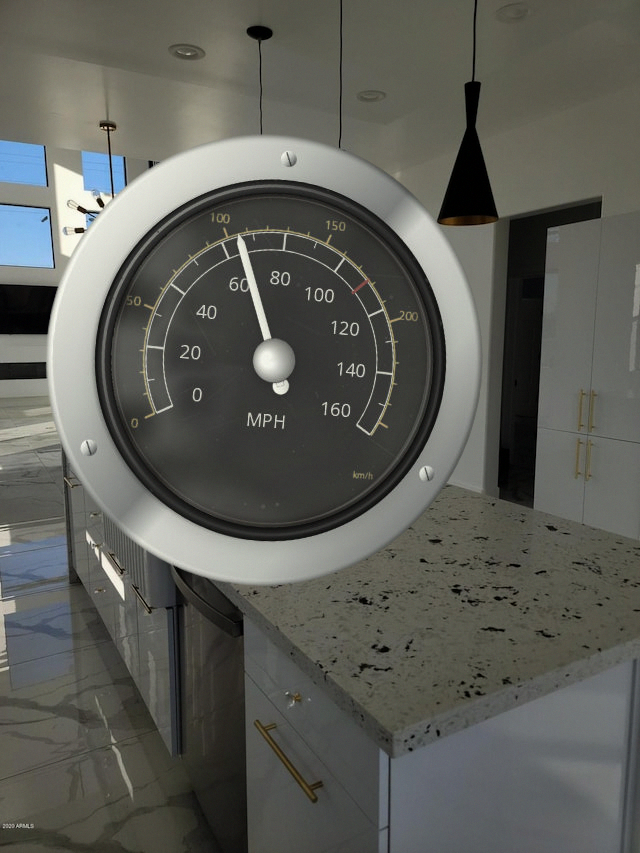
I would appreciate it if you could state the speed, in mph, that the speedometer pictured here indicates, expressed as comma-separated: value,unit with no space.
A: 65,mph
